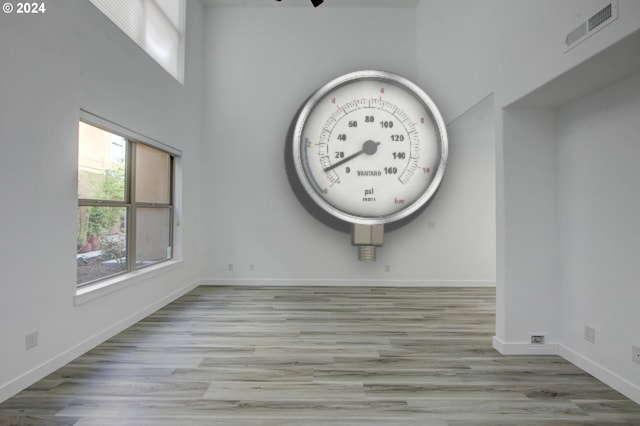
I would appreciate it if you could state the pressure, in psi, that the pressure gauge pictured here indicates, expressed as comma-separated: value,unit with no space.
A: 10,psi
